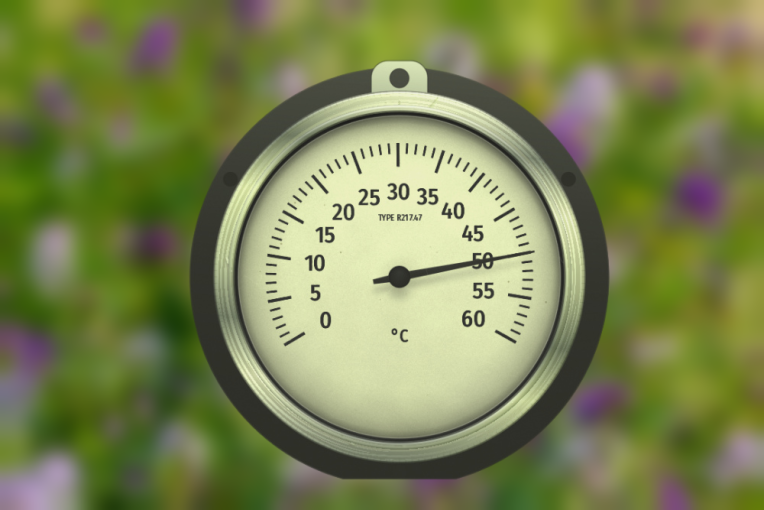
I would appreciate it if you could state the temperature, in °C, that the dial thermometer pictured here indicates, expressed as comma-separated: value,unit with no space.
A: 50,°C
